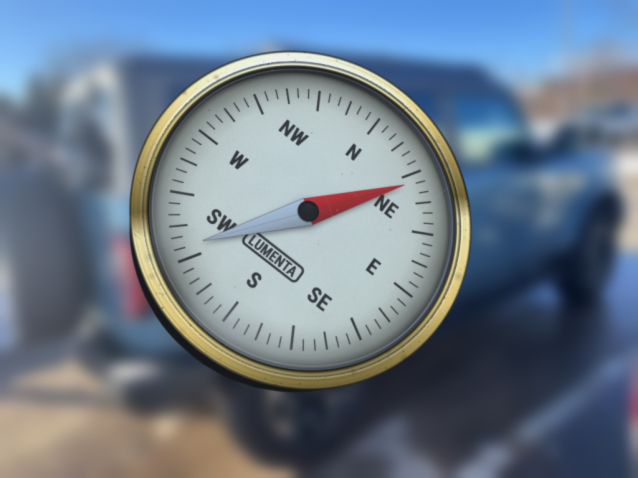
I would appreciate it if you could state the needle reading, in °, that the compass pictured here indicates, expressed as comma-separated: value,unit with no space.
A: 35,°
